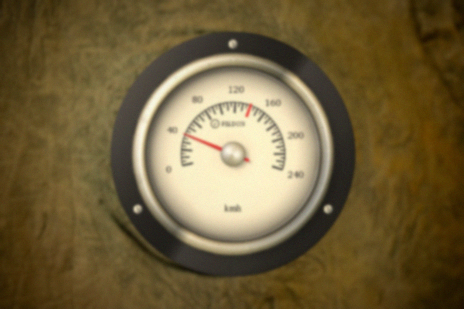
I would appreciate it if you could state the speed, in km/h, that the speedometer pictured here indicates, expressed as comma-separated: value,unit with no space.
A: 40,km/h
